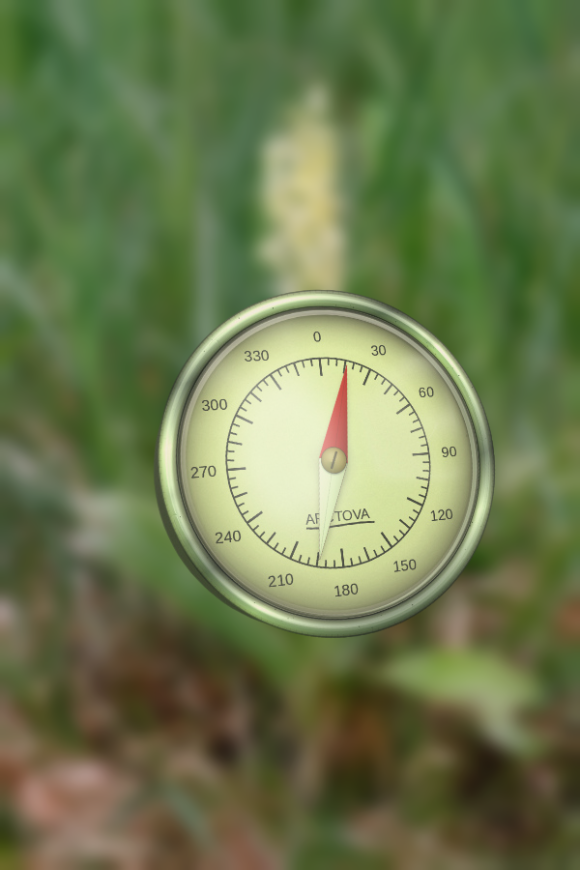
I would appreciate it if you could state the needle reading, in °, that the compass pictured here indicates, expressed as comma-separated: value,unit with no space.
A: 15,°
